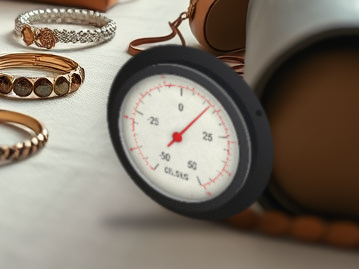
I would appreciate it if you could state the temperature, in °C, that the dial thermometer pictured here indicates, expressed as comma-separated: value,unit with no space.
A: 12.5,°C
